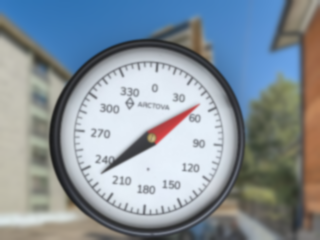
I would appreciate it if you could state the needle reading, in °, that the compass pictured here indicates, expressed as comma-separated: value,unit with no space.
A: 50,°
